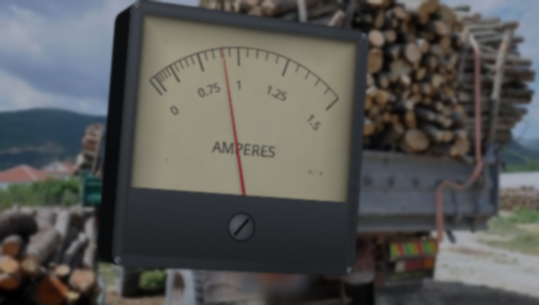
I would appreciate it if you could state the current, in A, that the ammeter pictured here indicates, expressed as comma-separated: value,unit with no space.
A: 0.9,A
